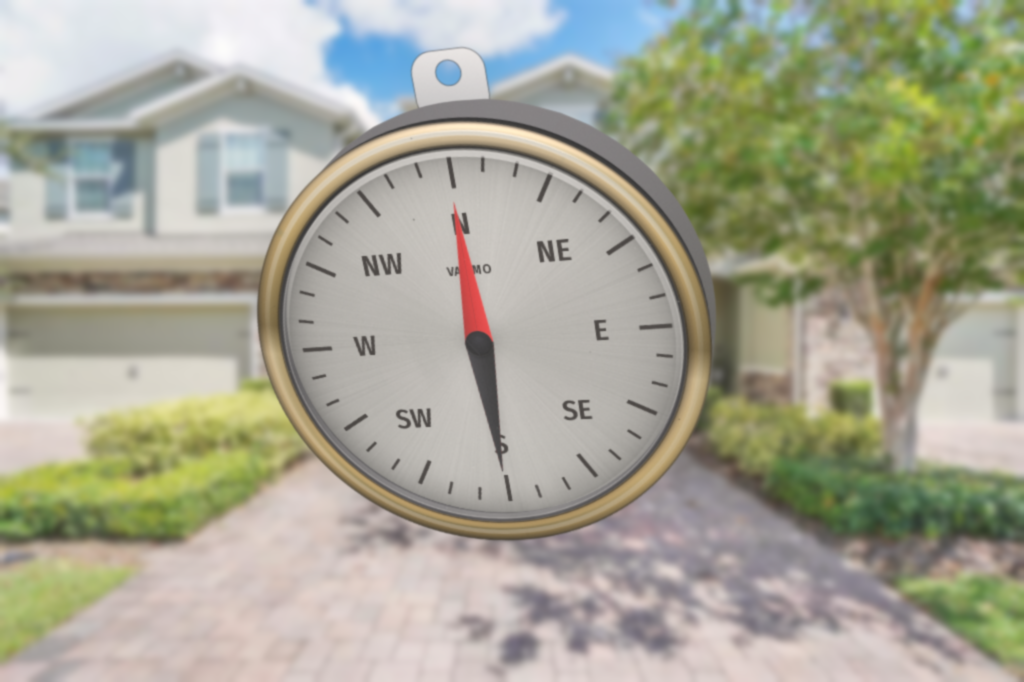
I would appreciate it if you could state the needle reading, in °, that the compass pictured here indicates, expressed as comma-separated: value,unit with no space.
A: 0,°
